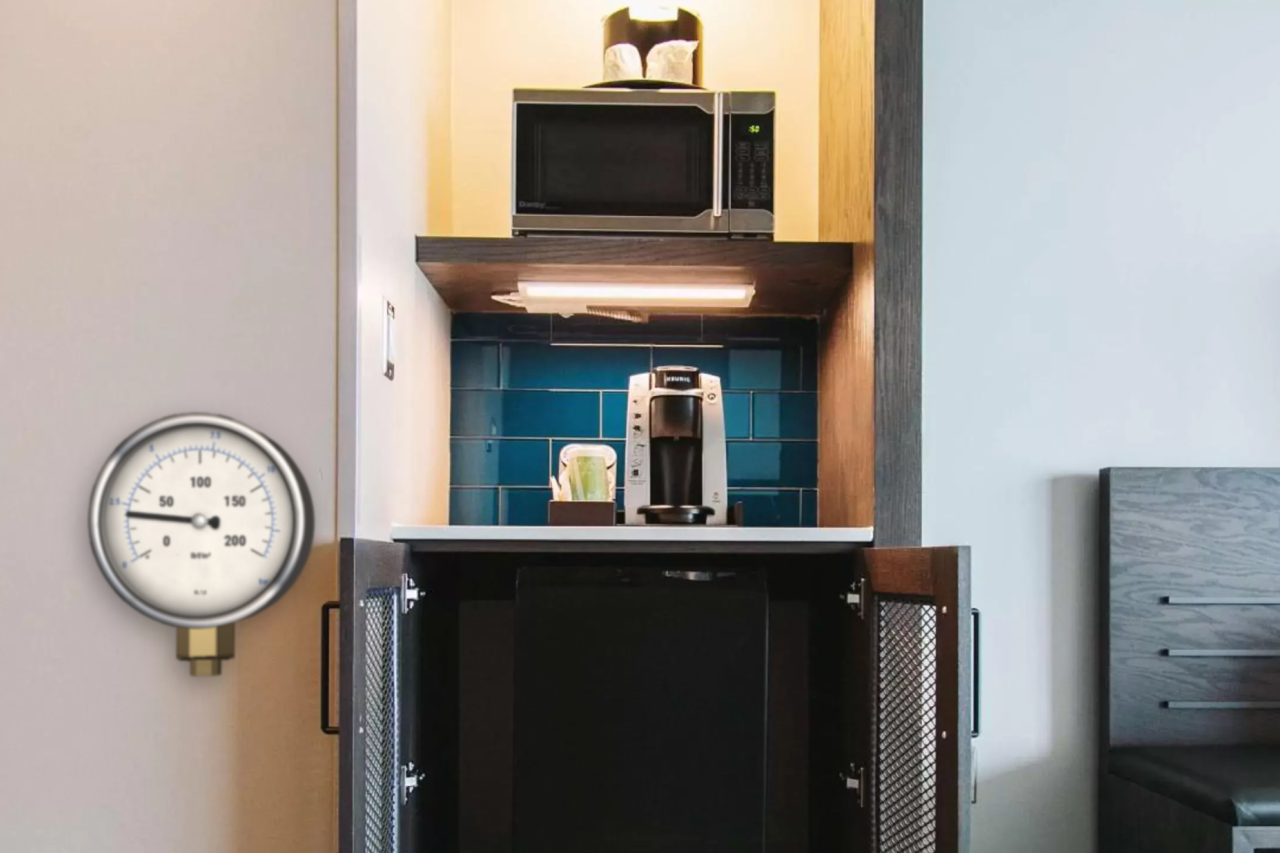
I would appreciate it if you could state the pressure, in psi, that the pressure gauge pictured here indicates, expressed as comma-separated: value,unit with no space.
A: 30,psi
